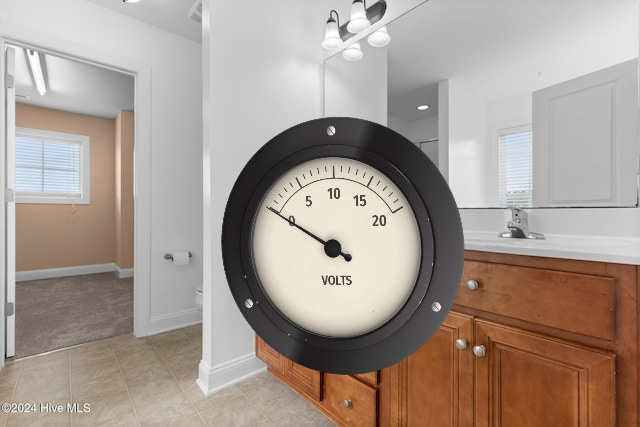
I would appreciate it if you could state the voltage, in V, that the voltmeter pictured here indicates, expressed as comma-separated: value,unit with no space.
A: 0,V
